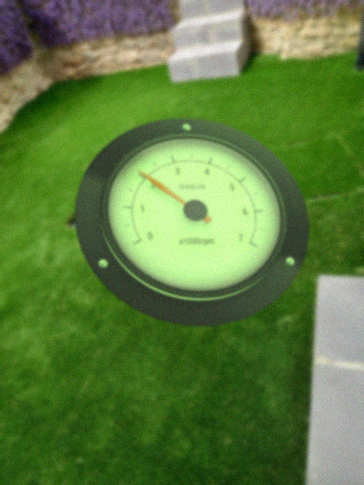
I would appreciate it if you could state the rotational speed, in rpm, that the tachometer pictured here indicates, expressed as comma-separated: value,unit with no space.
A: 2000,rpm
